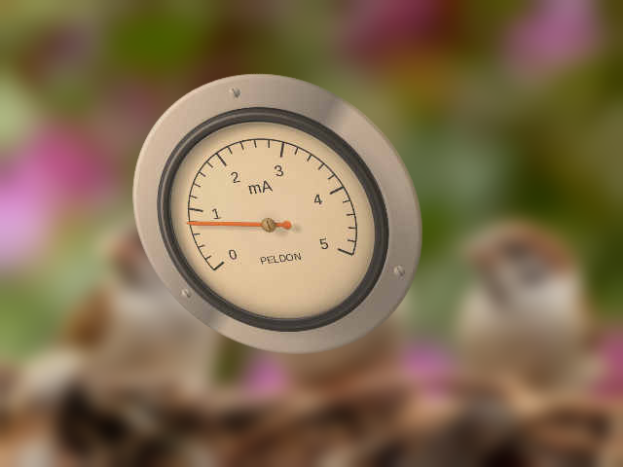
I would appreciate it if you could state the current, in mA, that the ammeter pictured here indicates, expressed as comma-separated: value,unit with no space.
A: 0.8,mA
